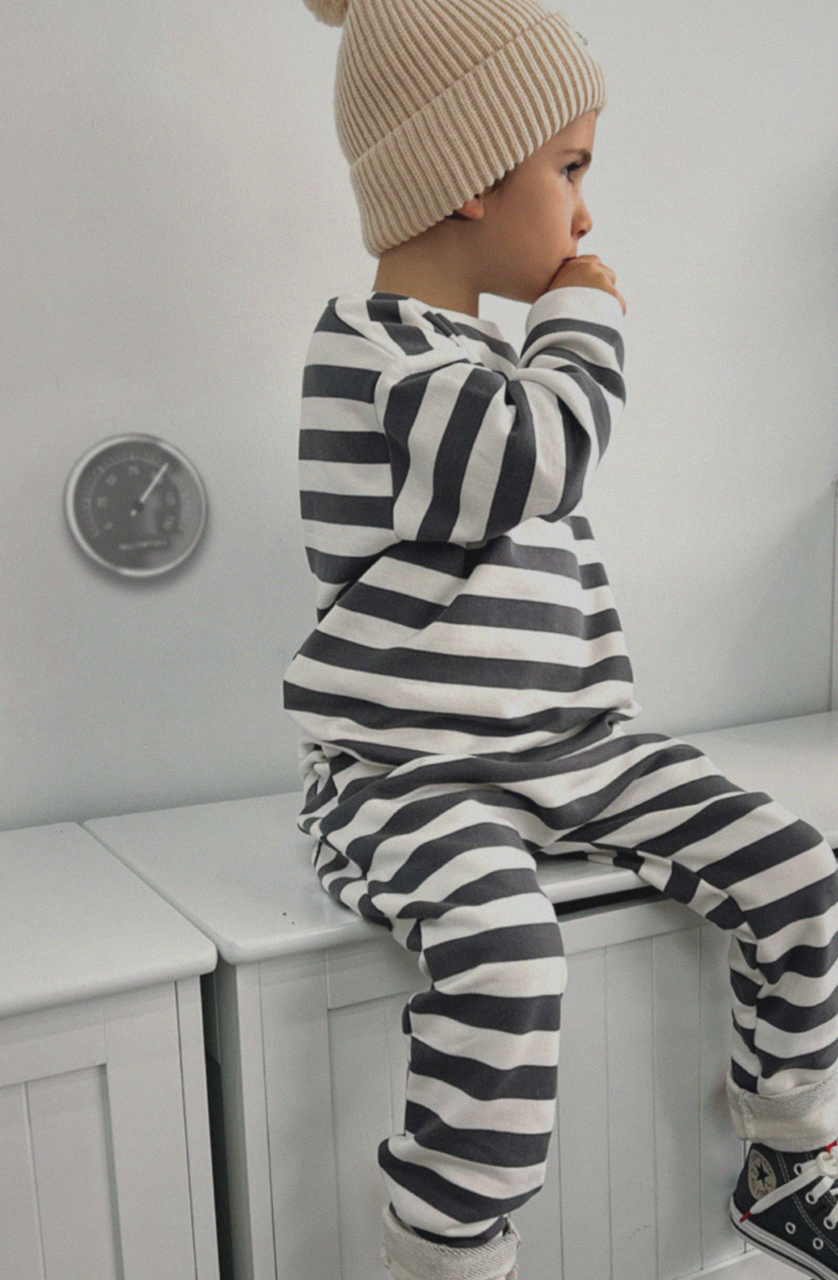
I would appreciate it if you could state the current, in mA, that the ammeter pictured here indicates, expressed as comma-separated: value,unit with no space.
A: 100,mA
